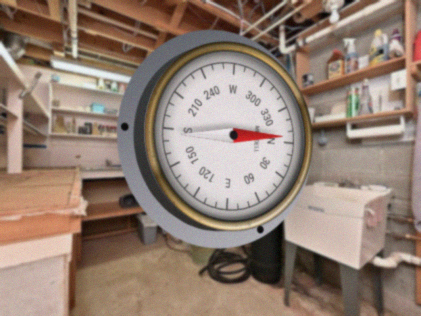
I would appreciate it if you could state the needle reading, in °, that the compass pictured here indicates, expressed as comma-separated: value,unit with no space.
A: 355,°
